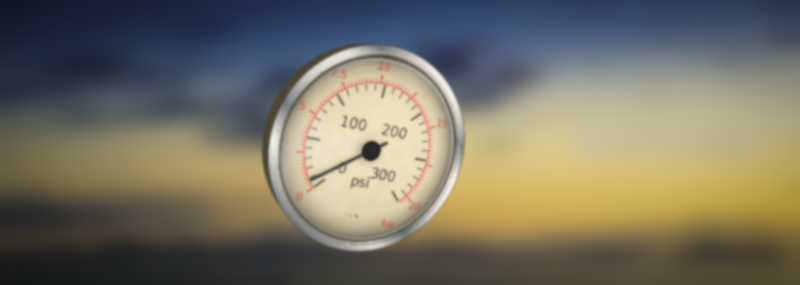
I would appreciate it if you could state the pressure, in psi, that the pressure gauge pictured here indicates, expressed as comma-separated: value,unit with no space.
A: 10,psi
